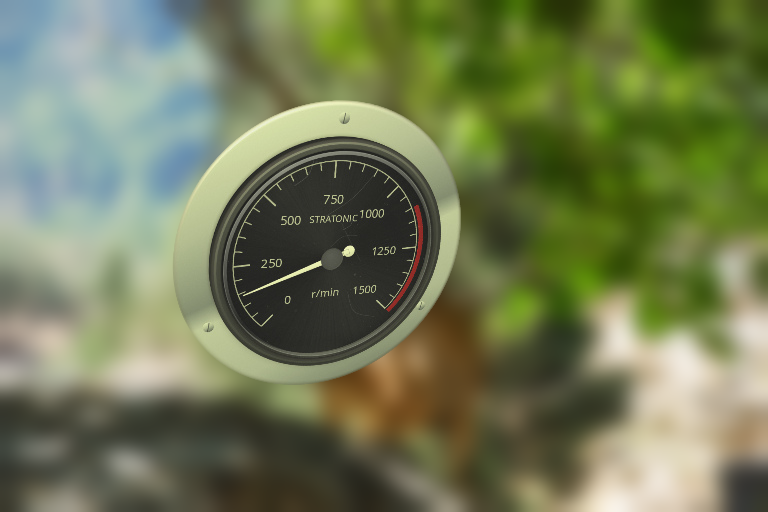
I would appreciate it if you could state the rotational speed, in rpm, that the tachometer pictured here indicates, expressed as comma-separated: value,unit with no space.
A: 150,rpm
